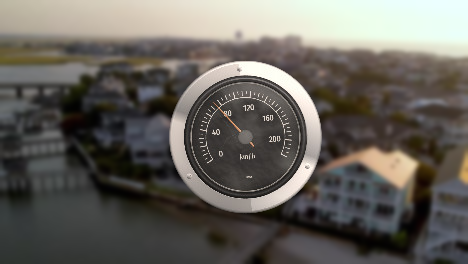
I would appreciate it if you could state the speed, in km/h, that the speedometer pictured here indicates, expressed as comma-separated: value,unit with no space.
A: 75,km/h
